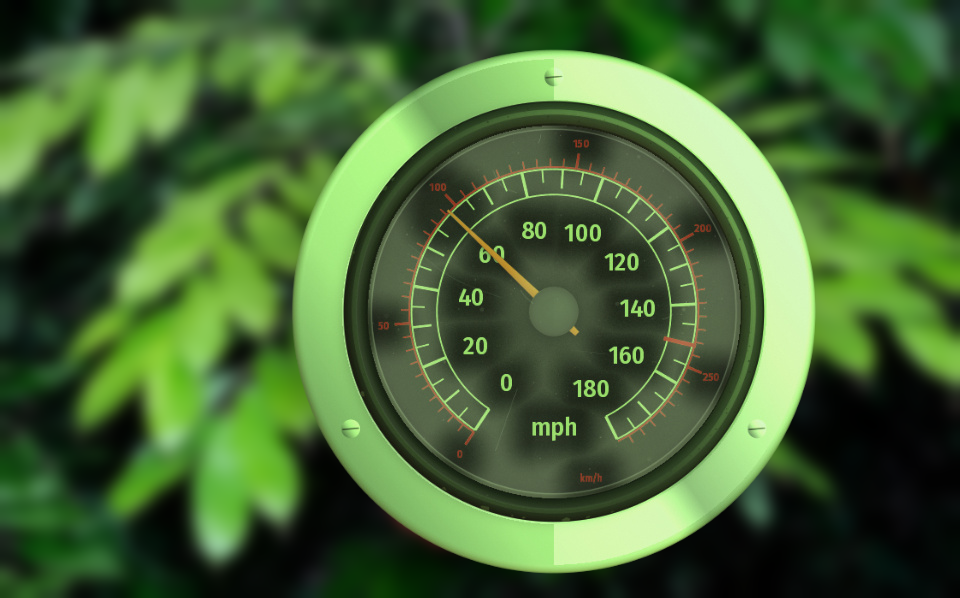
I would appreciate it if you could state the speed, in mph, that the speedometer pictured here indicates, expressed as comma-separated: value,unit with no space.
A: 60,mph
